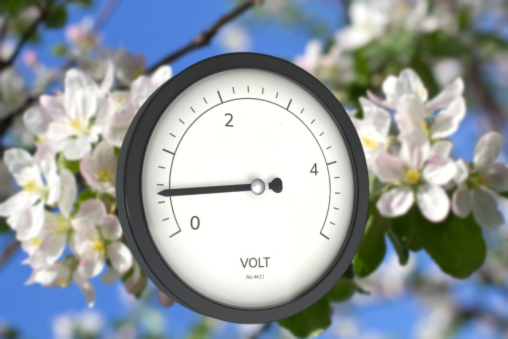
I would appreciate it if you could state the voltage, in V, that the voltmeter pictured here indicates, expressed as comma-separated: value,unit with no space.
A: 0.5,V
